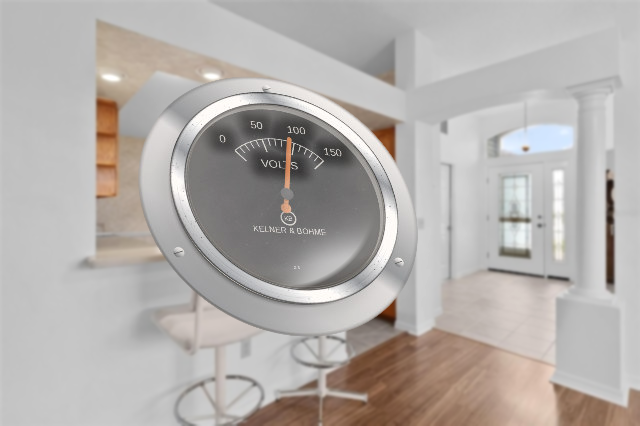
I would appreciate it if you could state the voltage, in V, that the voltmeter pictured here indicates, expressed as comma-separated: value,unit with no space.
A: 90,V
